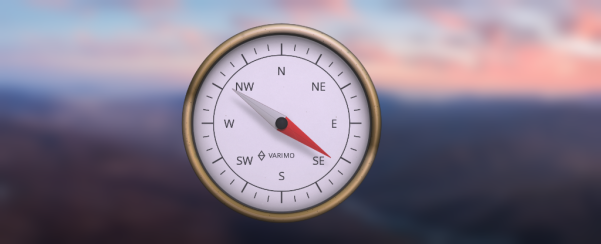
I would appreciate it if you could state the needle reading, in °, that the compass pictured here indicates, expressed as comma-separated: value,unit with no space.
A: 125,°
